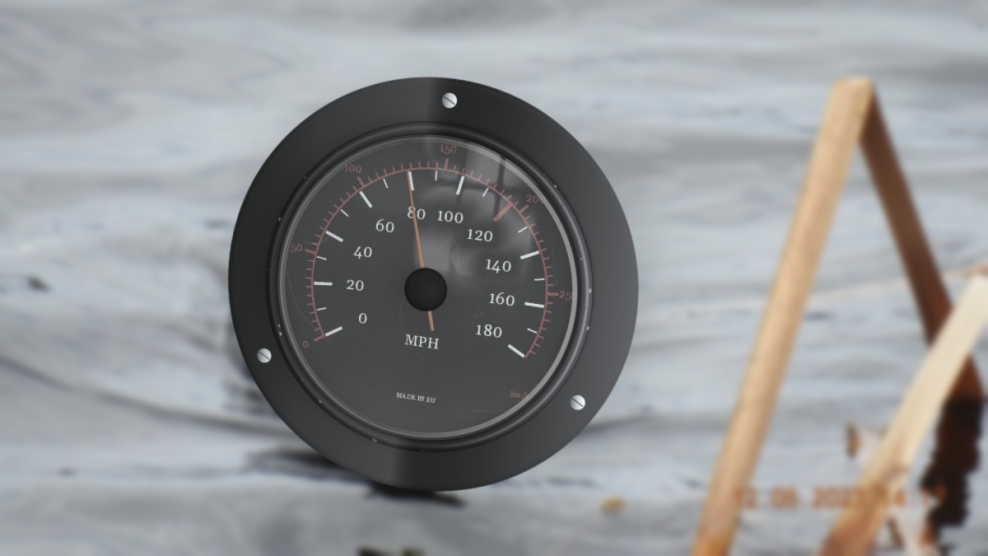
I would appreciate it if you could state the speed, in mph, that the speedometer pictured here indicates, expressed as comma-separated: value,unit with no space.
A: 80,mph
